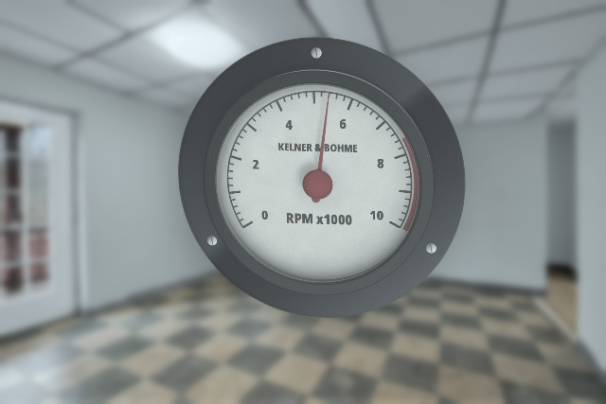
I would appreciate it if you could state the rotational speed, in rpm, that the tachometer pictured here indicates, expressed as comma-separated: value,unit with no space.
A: 5400,rpm
